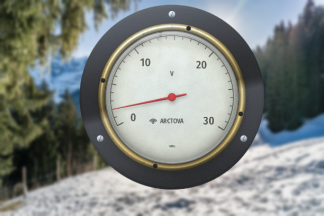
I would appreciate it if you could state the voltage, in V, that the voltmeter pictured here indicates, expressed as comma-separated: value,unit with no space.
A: 2,V
